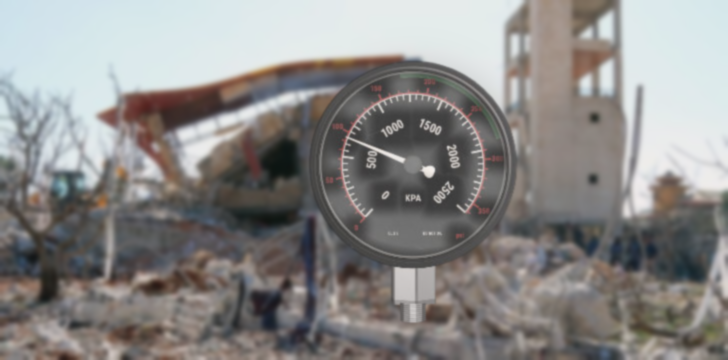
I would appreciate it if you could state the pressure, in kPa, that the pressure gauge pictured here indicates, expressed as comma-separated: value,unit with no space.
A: 650,kPa
